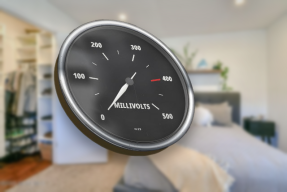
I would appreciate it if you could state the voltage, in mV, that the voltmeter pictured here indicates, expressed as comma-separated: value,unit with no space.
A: 0,mV
